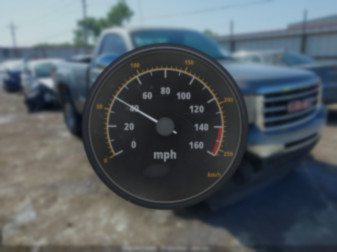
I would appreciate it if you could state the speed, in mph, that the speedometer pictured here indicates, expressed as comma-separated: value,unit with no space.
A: 40,mph
